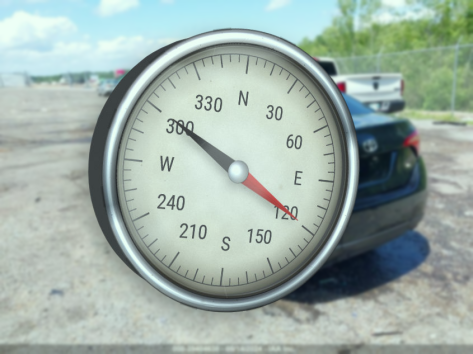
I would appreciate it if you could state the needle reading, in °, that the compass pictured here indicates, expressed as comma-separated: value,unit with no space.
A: 120,°
